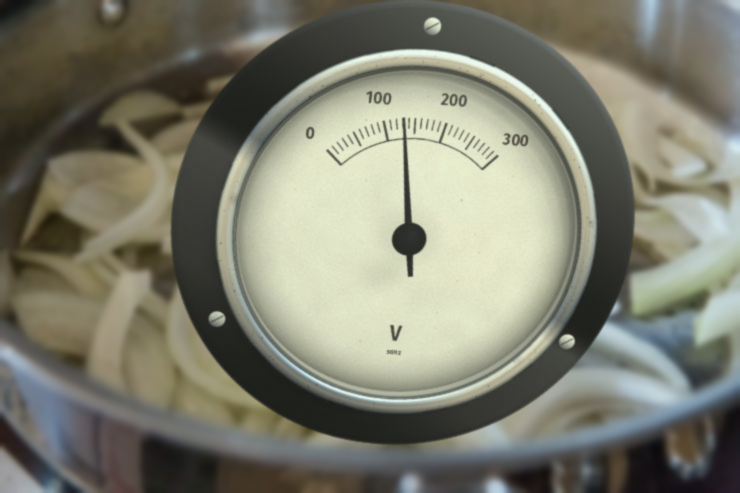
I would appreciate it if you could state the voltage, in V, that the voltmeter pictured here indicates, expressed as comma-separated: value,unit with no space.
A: 130,V
